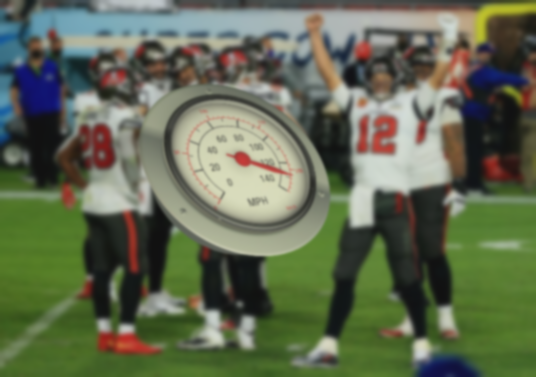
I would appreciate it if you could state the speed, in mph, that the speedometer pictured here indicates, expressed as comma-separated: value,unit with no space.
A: 130,mph
